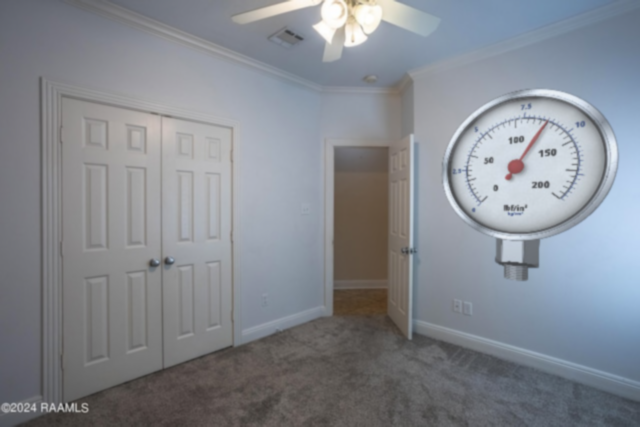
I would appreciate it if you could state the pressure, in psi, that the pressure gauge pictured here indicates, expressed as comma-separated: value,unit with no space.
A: 125,psi
